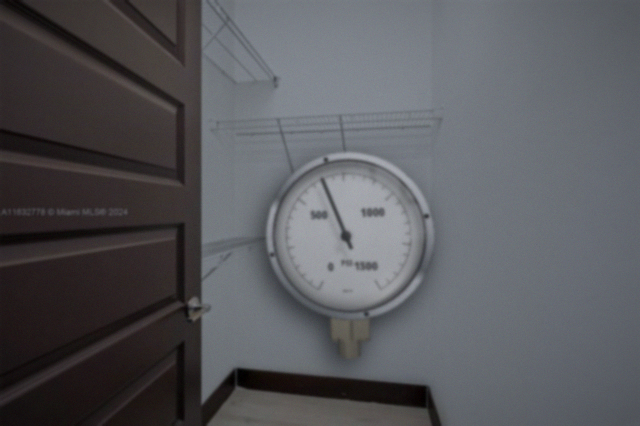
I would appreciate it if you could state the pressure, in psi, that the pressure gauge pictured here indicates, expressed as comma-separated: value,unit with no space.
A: 650,psi
